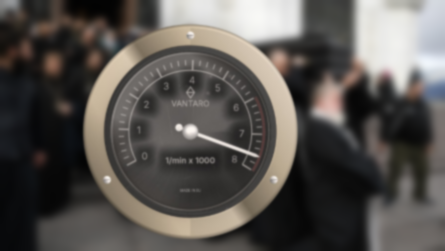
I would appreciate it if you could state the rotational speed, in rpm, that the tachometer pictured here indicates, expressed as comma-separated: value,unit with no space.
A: 7600,rpm
